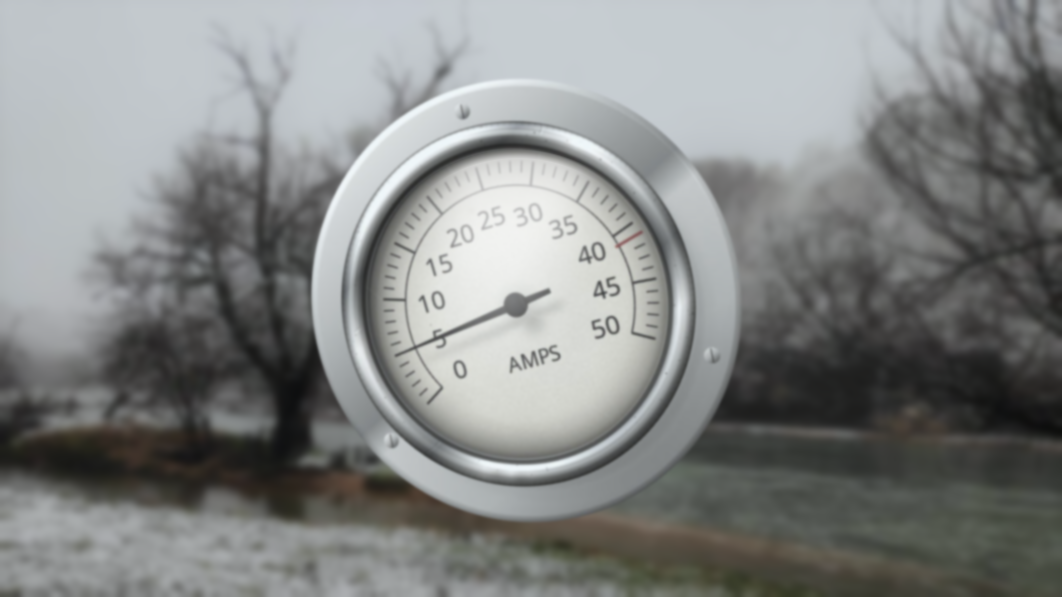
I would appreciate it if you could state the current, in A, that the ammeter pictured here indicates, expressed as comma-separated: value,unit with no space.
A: 5,A
